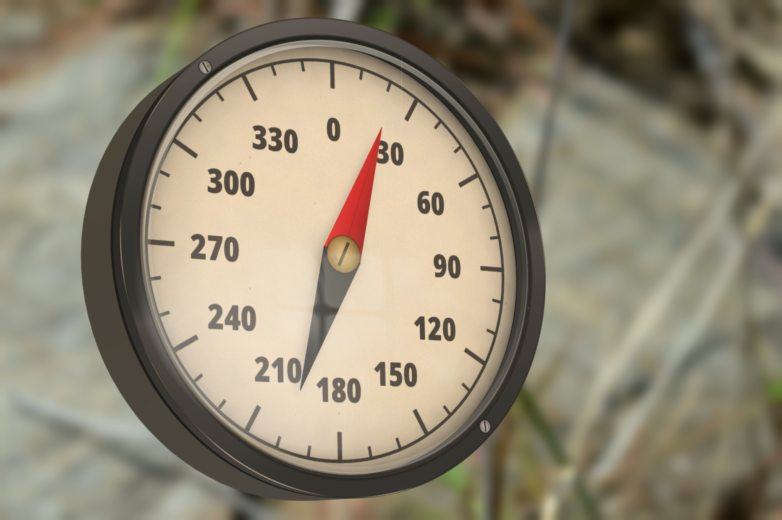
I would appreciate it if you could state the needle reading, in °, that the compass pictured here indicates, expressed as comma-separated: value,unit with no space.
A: 20,°
